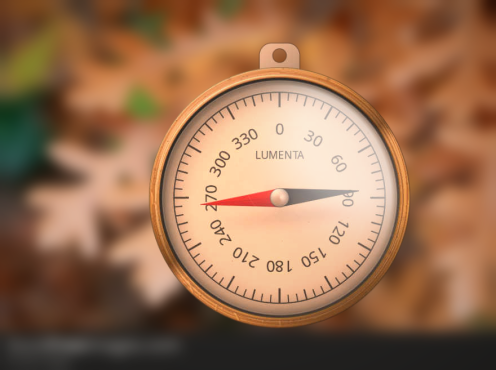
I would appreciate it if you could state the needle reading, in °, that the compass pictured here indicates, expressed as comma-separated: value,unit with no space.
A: 265,°
